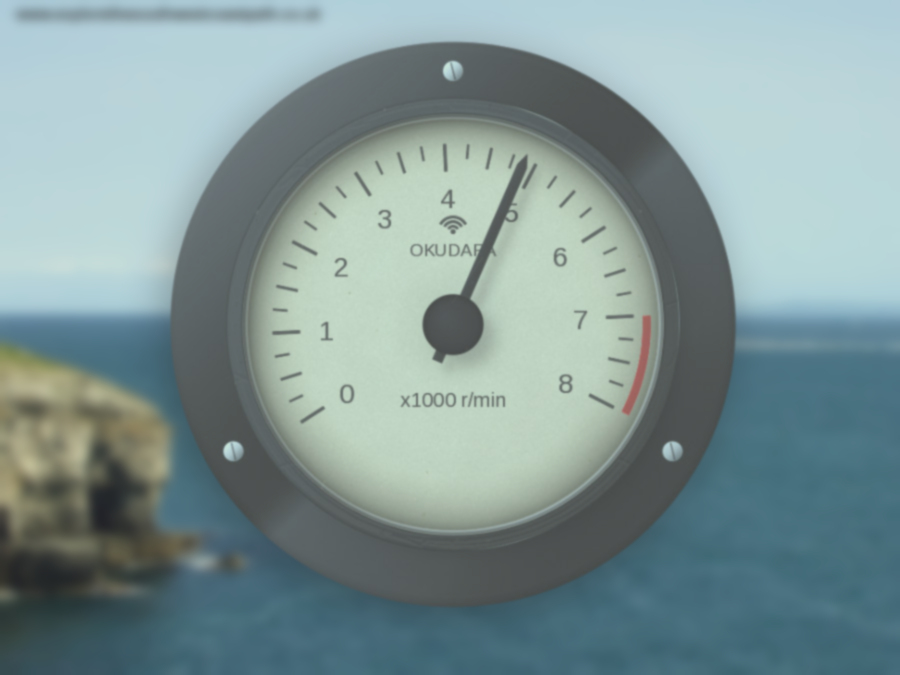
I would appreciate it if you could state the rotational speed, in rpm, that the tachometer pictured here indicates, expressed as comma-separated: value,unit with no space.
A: 4875,rpm
